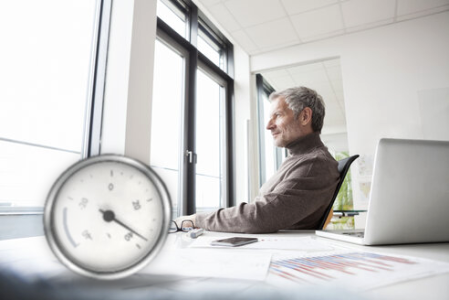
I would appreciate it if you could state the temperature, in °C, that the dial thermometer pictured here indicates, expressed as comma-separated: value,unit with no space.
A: 36,°C
